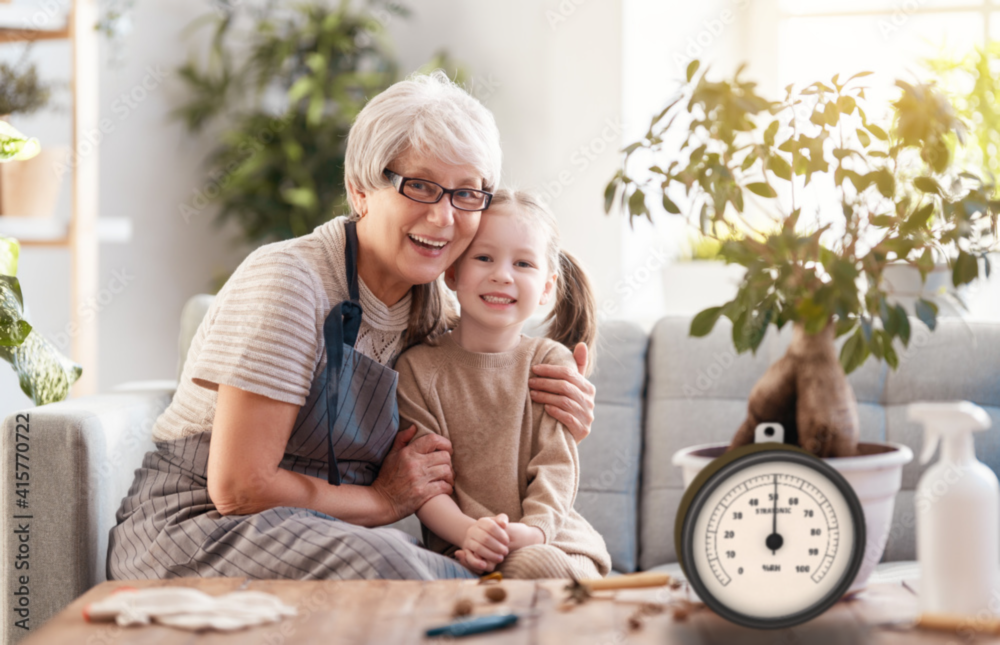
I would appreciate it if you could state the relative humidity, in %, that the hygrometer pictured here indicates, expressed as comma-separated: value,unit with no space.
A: 50,%
